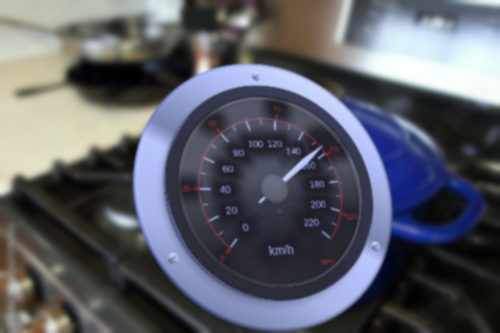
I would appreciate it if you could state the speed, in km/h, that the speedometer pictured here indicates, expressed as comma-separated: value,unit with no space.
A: 155,km/h
